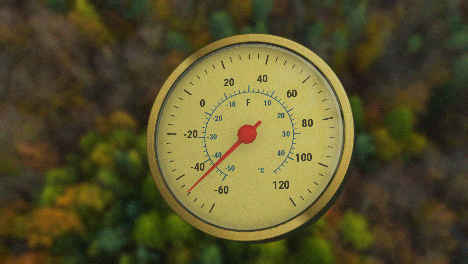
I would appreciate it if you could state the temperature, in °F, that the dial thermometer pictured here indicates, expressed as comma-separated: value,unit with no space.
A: -48,°F
